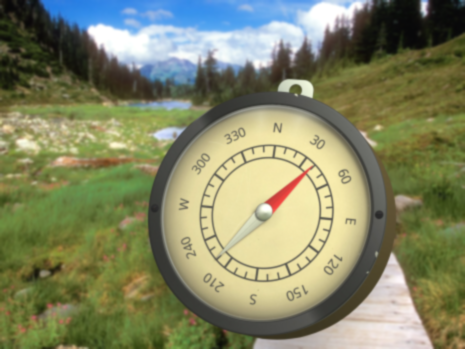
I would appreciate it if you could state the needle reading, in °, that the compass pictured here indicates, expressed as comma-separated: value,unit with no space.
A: 40,°
